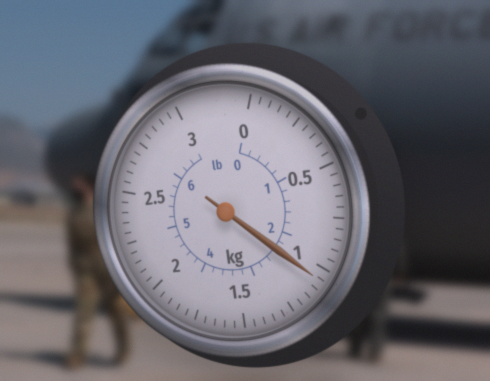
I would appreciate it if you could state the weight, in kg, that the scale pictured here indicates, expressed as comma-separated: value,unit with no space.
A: 1.05,kg
